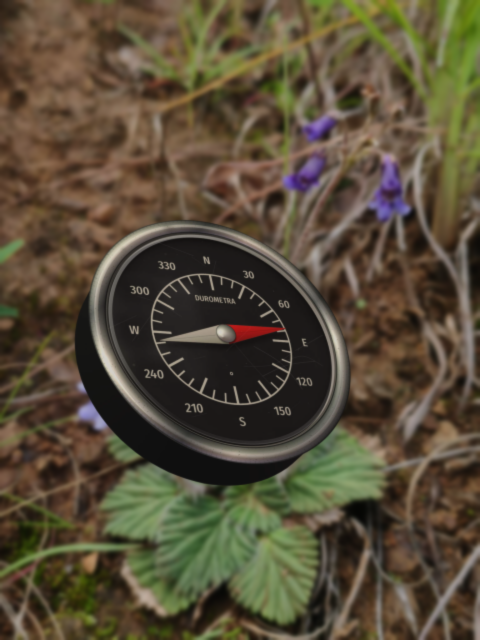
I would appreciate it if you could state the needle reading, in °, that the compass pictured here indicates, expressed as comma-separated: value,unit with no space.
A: 80,°
